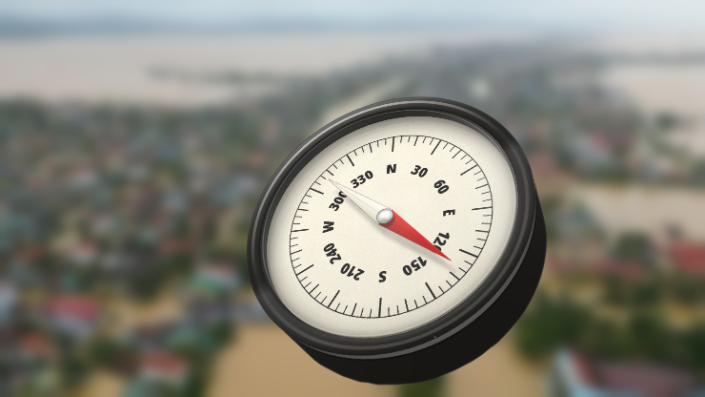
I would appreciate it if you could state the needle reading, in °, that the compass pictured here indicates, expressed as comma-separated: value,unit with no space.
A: 130,°
